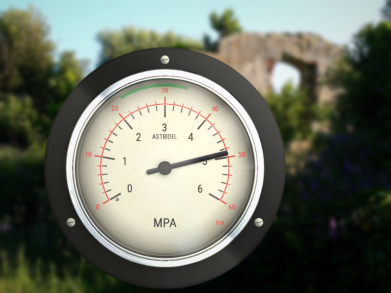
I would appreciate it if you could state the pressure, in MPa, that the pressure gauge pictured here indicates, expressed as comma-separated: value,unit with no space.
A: 4.9,MPa
